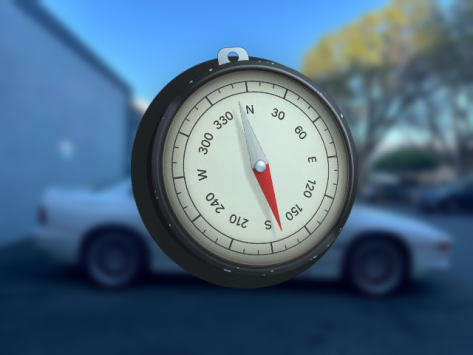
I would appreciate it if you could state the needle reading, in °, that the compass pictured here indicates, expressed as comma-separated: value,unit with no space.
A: 170,°
